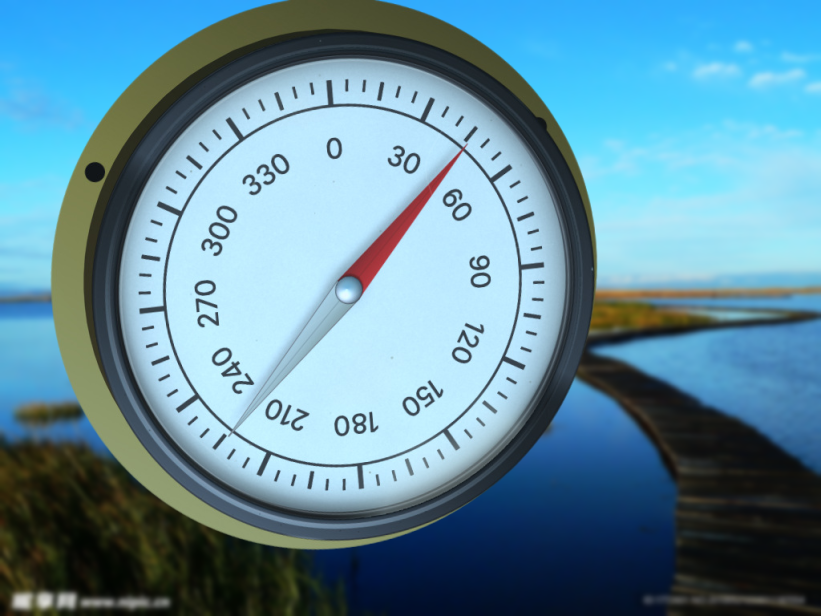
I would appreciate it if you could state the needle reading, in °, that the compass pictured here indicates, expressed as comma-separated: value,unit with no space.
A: 45,°
